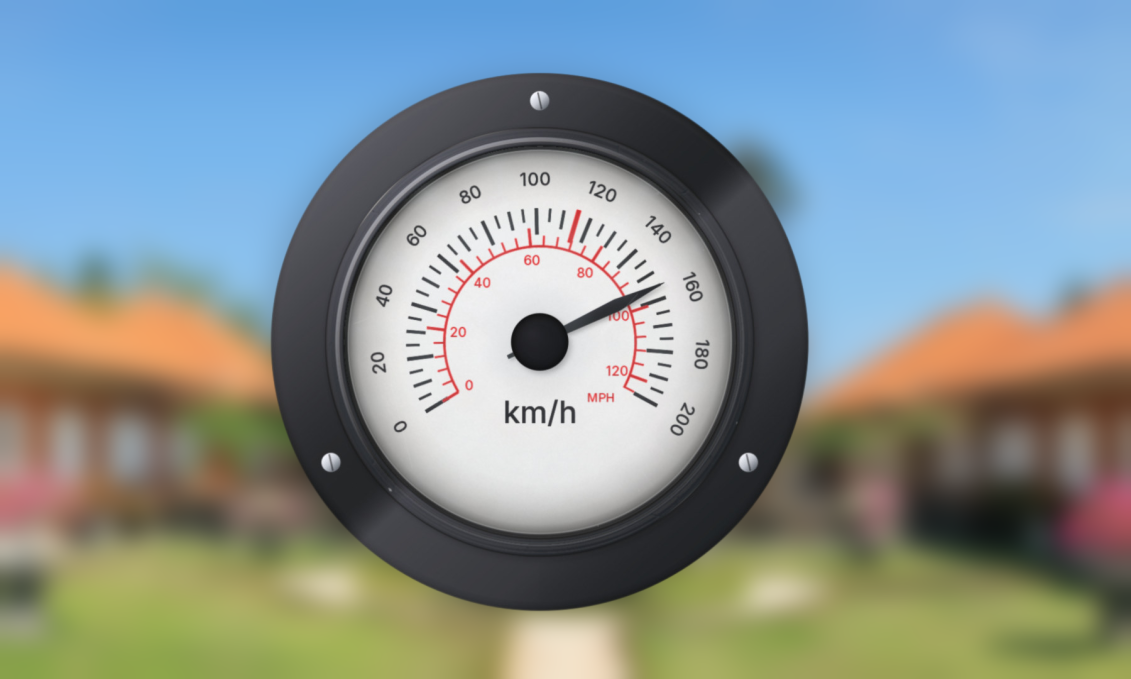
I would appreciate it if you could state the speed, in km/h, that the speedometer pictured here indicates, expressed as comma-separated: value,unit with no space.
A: 155,km/h
